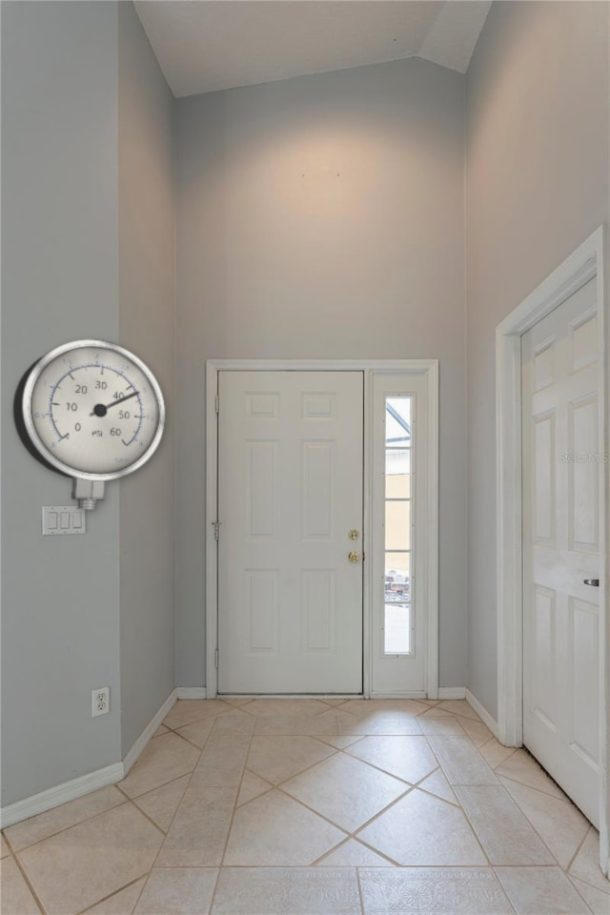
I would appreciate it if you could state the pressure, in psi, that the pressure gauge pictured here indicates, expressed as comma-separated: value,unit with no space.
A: 42.5,psi
